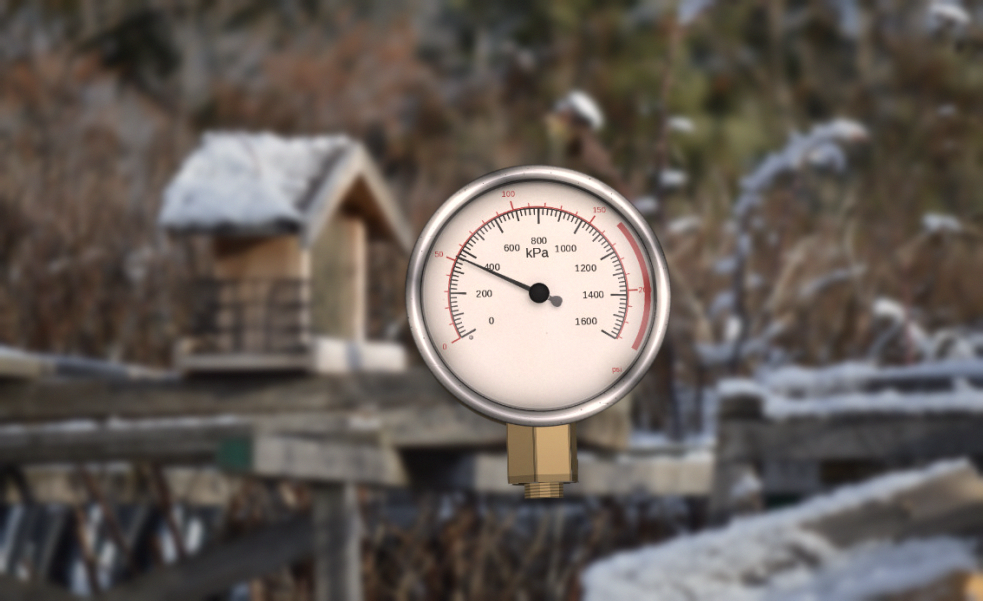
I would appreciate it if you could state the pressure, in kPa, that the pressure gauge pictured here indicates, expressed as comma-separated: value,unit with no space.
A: 360,kPa
